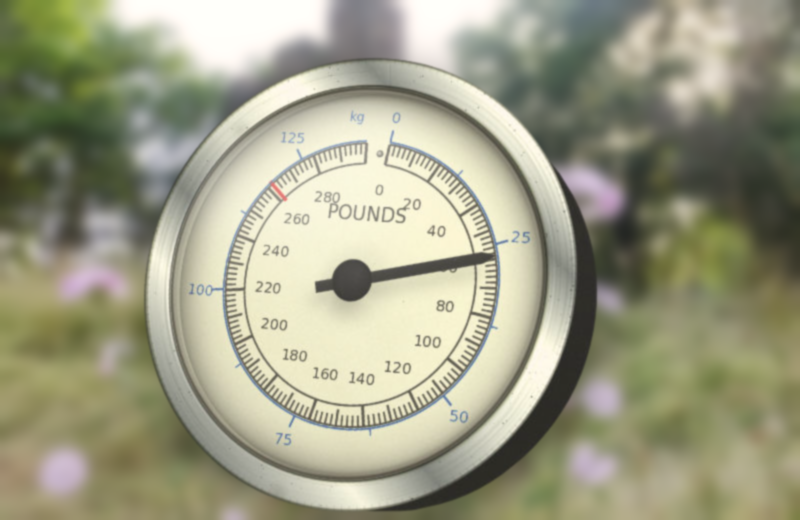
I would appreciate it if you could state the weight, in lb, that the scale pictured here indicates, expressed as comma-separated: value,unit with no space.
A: 60,lb
